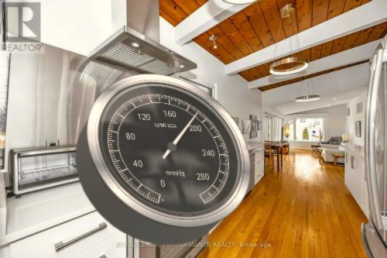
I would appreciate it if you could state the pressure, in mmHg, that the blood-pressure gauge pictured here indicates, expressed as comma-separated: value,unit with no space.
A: 190,mmHg
